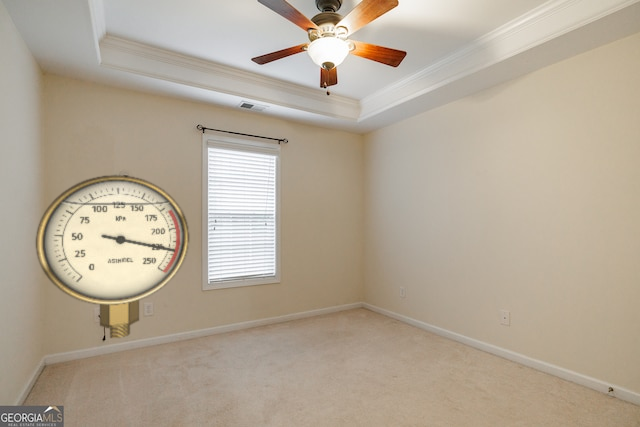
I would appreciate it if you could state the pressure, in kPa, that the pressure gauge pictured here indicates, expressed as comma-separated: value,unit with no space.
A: 225,kPa
